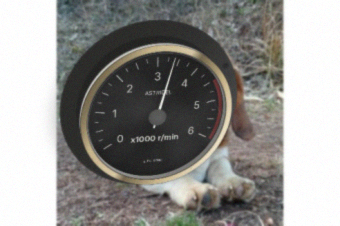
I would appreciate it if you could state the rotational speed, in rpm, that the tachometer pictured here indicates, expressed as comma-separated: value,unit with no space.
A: 3375,rpm
